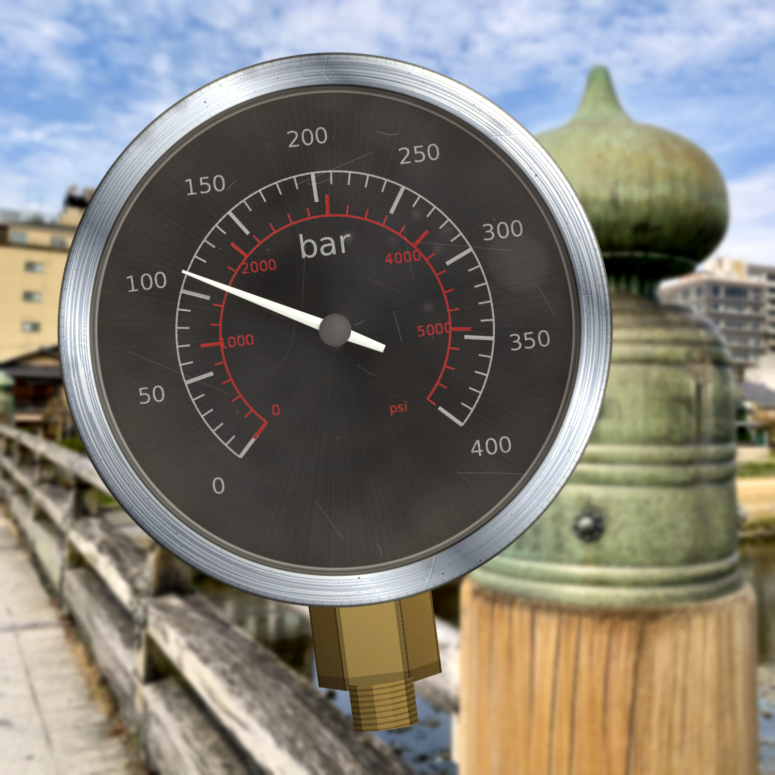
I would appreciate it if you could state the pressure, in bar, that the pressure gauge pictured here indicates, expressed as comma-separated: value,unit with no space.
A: 110,bar
